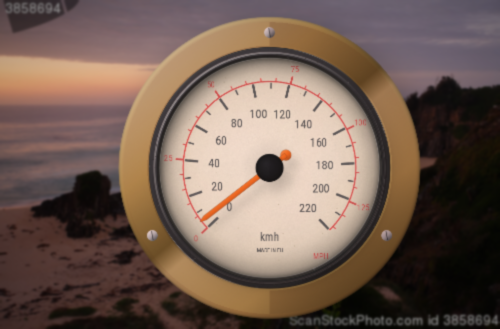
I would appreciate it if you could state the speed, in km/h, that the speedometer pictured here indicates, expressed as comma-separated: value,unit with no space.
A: 5,km/h
